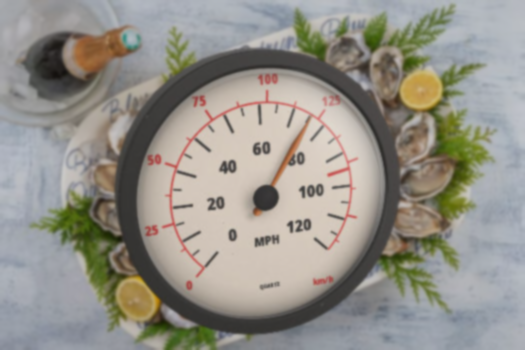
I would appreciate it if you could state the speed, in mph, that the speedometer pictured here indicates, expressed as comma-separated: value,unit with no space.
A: 75,mph
